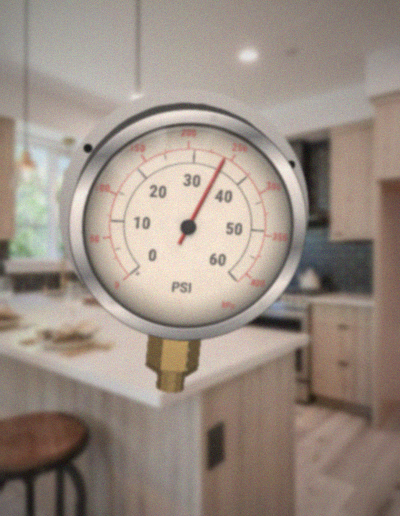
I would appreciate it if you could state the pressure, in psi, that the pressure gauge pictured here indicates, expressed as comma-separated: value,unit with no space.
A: 35,psi
